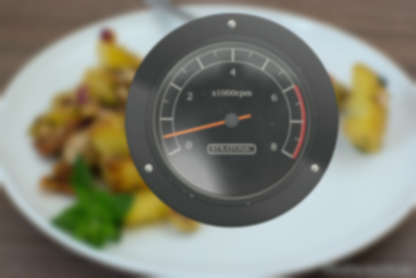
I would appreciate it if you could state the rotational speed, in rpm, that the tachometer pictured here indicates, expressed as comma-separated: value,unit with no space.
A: 500,rpm
